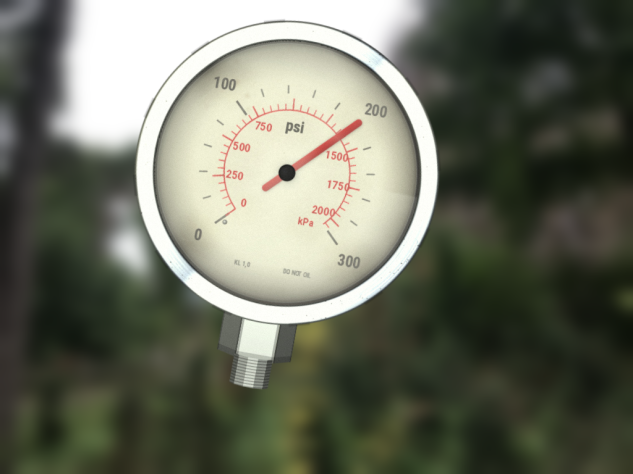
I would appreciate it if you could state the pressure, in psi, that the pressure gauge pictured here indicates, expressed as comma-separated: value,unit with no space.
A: 200,psi
